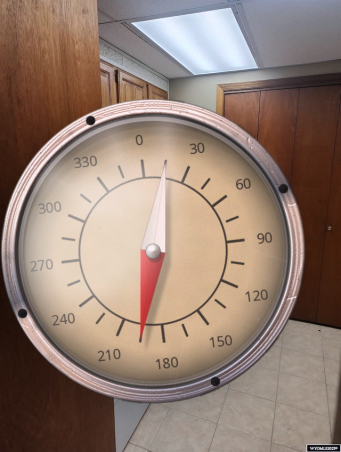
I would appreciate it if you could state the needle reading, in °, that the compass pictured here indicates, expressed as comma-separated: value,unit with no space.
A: 195,°
